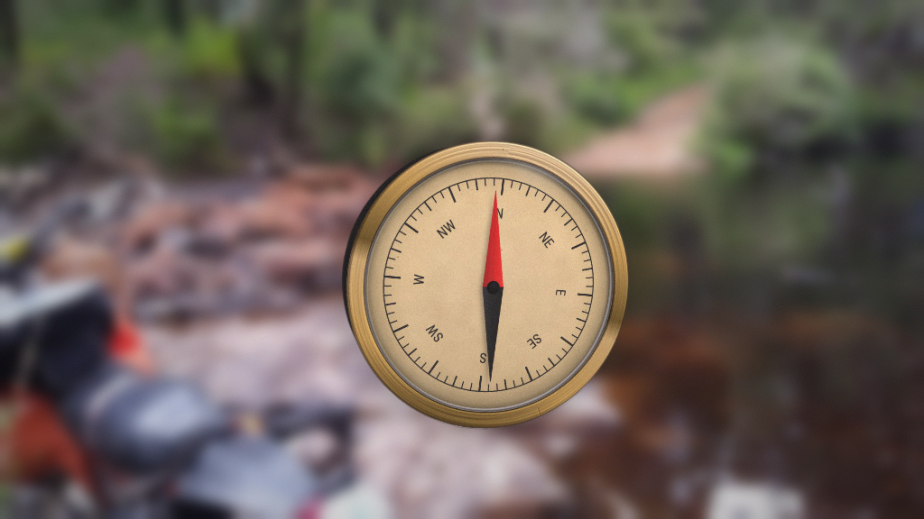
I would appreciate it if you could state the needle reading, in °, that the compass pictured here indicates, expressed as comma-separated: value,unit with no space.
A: 355,°
